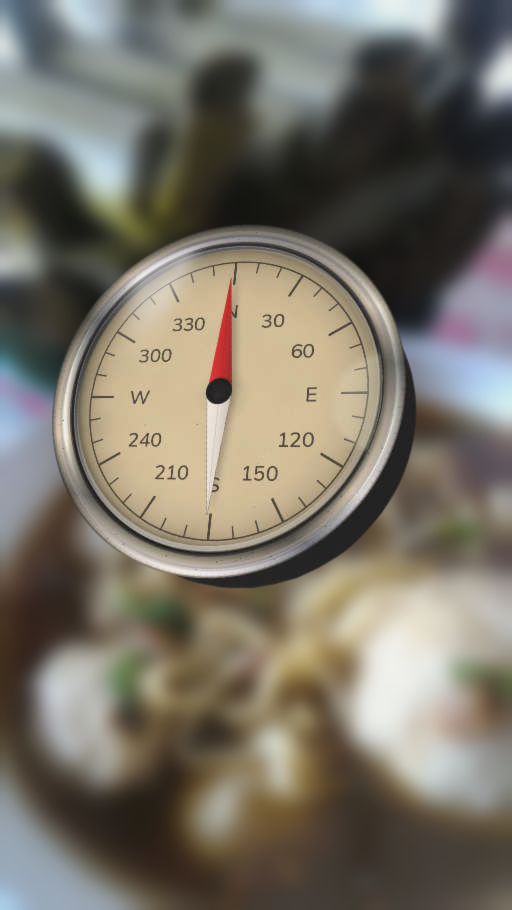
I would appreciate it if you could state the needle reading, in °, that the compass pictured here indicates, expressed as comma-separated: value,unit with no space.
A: 0,°
